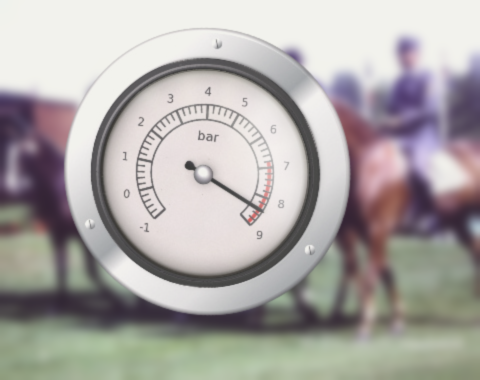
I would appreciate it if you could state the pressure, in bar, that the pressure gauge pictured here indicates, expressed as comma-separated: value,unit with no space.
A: 8.4,bar
